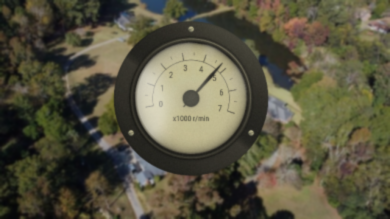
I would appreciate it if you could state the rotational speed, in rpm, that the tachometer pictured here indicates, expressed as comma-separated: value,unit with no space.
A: 4750,rpm
